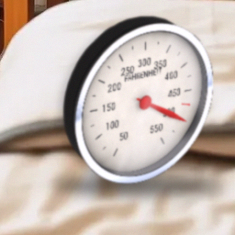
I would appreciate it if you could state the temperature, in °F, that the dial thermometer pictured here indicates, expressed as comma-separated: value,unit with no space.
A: 500,°F
